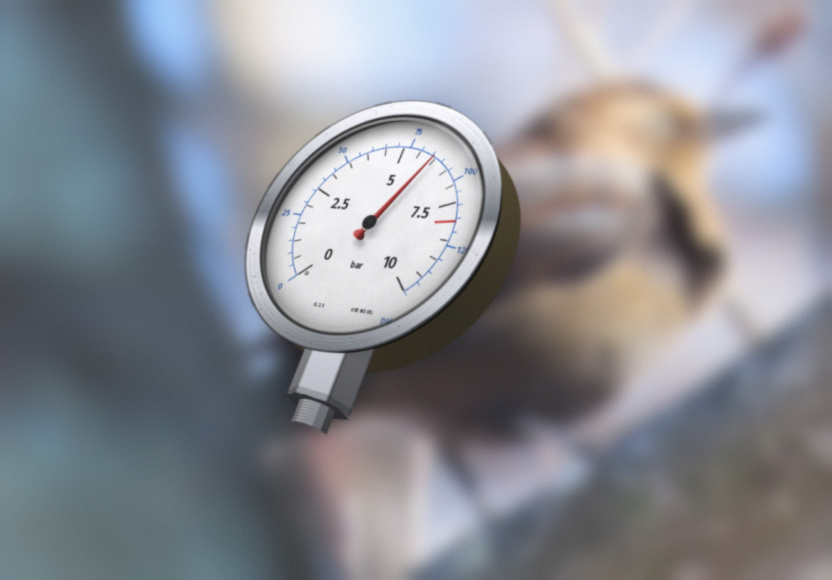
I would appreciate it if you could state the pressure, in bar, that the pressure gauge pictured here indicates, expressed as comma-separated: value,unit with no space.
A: 6,bar
